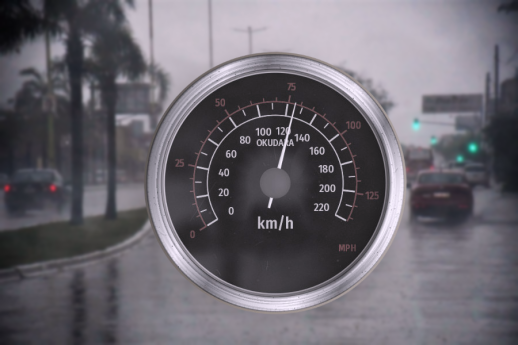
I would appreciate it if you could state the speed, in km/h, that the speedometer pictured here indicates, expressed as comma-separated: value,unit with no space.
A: 125,km/h
